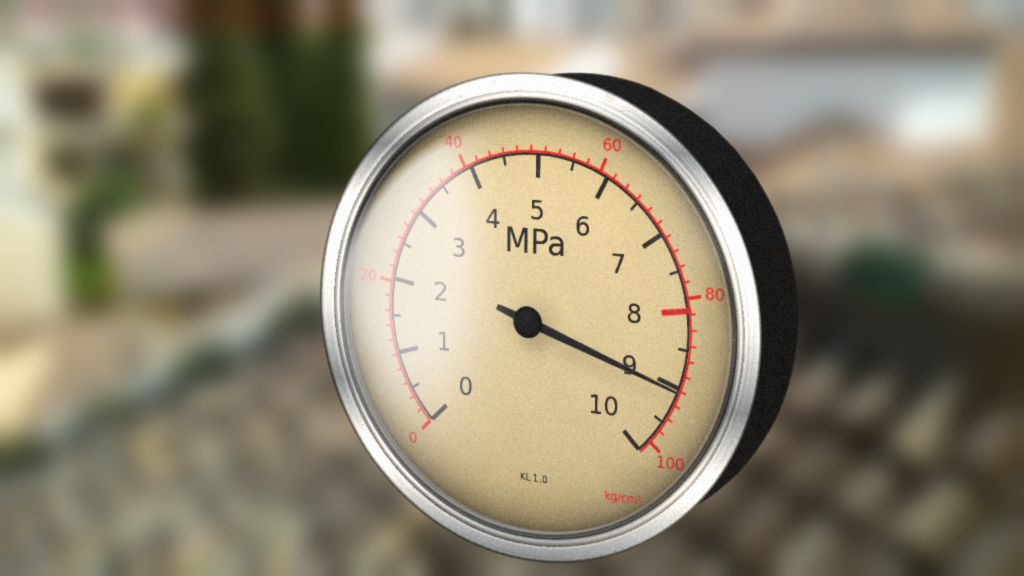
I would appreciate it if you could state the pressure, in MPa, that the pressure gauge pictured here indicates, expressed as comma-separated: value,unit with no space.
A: 9,MPa
